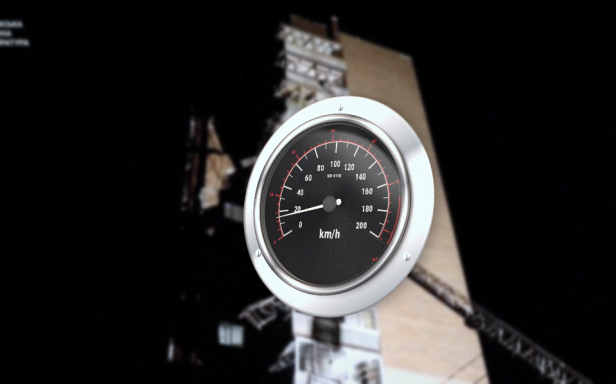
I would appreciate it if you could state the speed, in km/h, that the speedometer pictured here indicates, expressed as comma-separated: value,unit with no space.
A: 15,km/h
